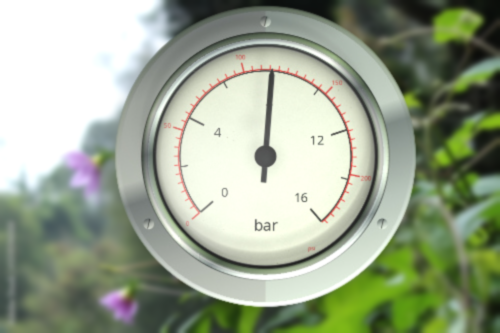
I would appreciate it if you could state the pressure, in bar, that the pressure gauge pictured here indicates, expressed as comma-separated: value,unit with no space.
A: 8,bar
